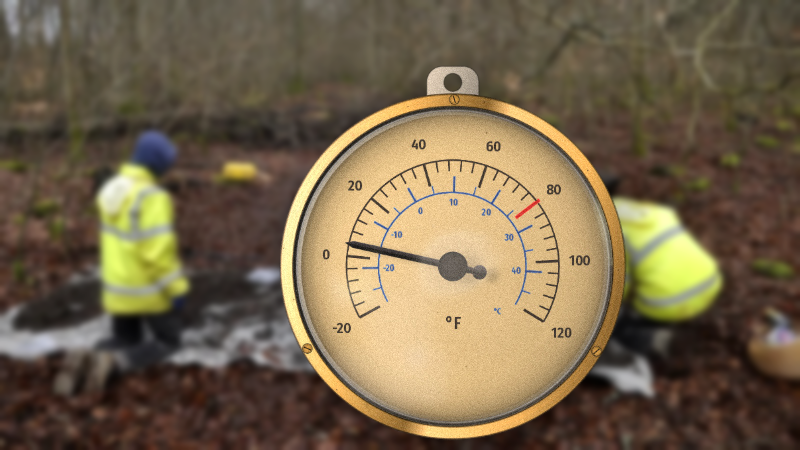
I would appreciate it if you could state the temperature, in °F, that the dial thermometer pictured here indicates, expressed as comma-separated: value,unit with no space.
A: 4,°F
